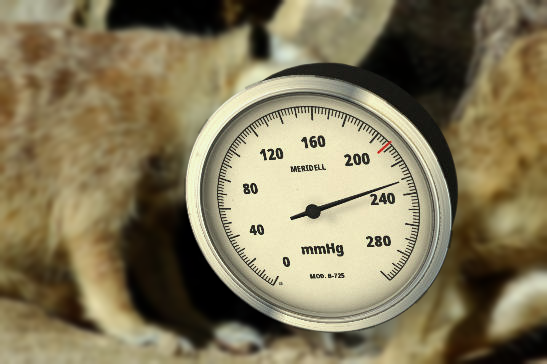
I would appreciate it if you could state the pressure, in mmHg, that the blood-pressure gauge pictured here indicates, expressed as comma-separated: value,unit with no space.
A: 230,mmHg
